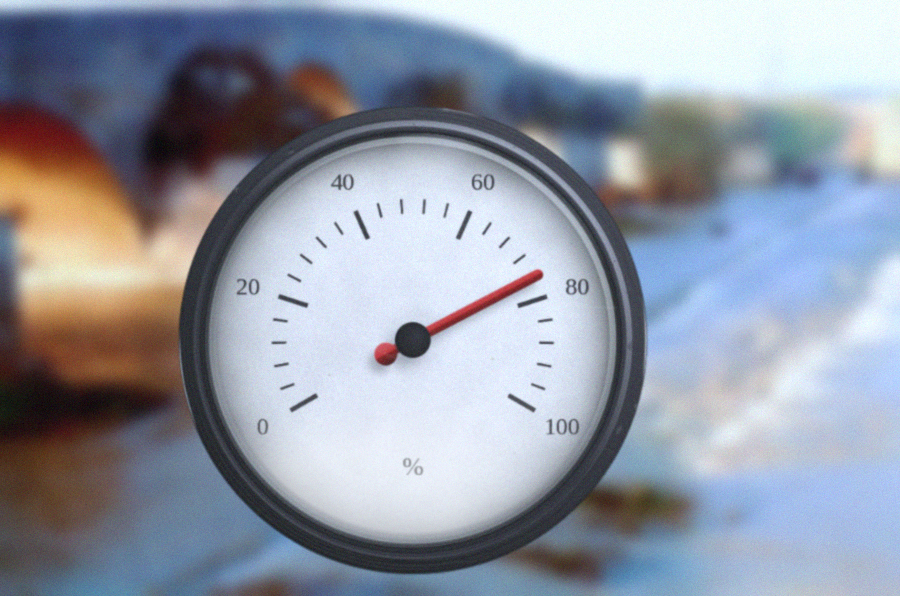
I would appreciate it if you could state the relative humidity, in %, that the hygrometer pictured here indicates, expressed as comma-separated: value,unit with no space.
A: 76,%
